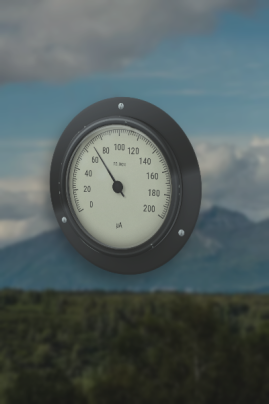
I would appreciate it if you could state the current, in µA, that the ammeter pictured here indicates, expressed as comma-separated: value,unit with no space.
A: 70,µA
